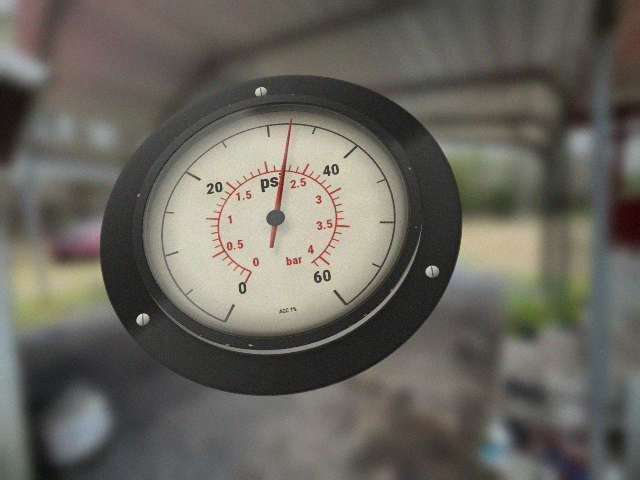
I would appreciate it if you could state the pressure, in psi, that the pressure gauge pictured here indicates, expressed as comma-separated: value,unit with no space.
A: 32.5,psi
